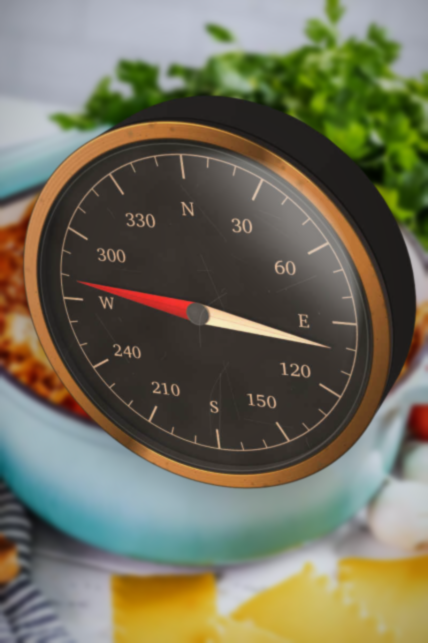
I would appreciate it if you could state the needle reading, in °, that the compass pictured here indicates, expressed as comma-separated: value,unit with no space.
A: 280,°
